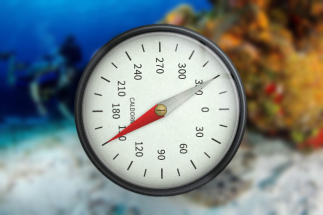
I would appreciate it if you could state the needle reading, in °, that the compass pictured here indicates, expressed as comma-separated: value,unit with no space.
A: 150,°
